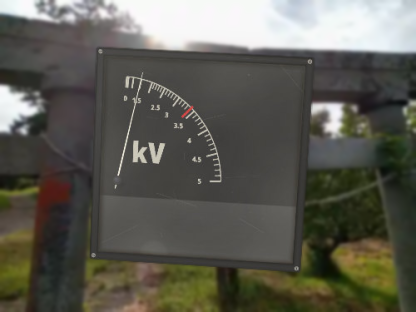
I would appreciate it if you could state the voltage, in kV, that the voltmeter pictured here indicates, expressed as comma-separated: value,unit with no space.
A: 1.5,kV
